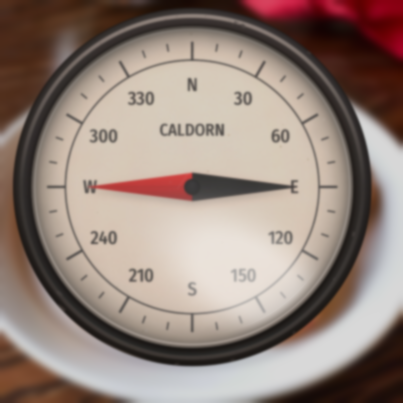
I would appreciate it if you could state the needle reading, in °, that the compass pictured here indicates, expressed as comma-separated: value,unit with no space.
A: 270,°
